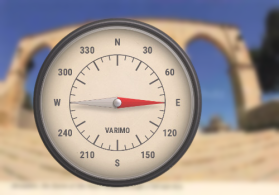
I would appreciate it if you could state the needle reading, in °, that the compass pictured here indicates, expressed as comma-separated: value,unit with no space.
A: 90,°
